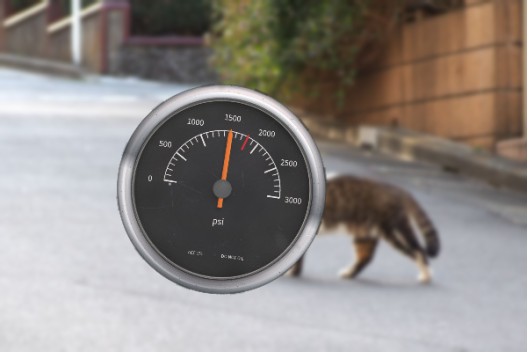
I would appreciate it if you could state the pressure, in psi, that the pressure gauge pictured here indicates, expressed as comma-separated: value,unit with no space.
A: 1500,psi
